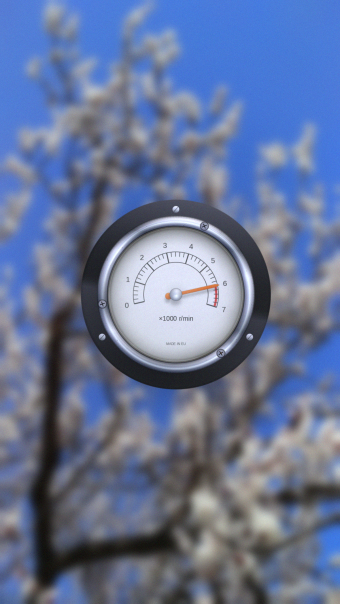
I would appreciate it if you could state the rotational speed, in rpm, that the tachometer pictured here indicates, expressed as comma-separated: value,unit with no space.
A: 6000,rpm
